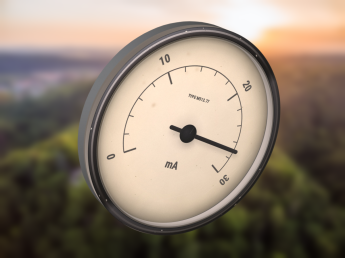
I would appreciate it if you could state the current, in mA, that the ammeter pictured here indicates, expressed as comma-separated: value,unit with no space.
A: 27,mA
